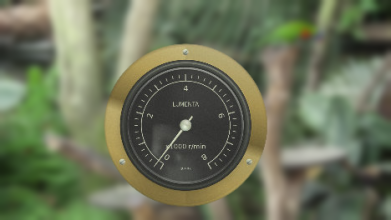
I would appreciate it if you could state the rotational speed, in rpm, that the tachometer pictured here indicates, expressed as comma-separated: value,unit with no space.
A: 200,rpm
